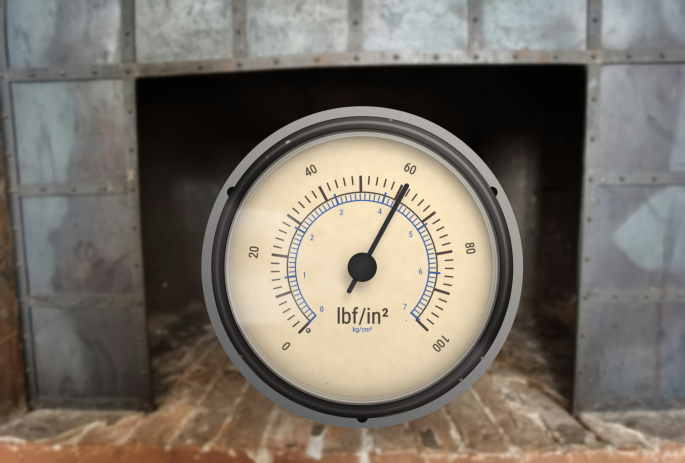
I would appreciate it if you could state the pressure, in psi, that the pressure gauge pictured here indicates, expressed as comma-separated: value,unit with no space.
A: 61,psi
